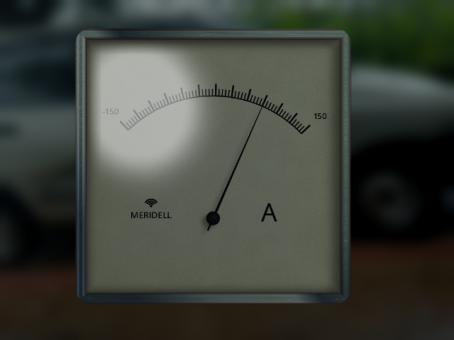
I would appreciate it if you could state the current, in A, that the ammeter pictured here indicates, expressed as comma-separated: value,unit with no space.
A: 75,A
